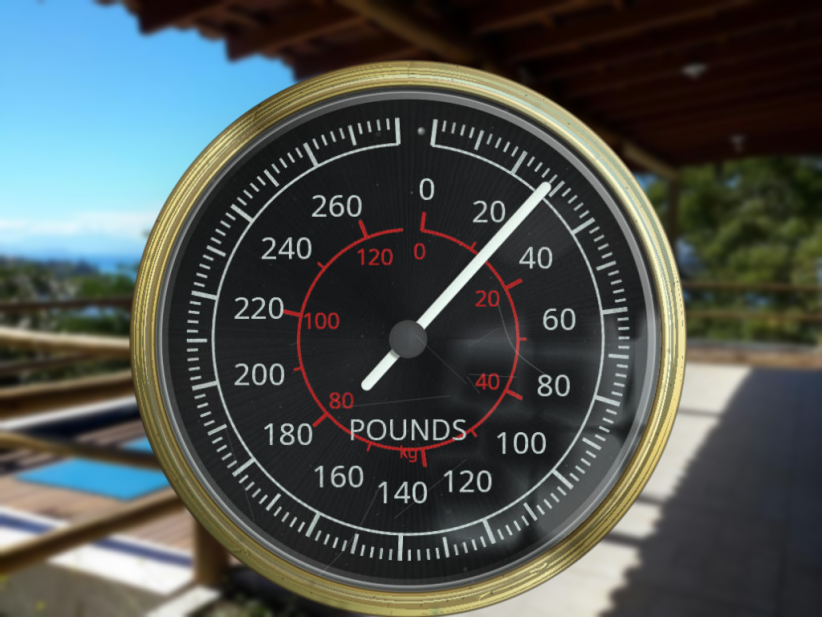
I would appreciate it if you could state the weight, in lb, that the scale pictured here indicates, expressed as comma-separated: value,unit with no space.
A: 28,lb
